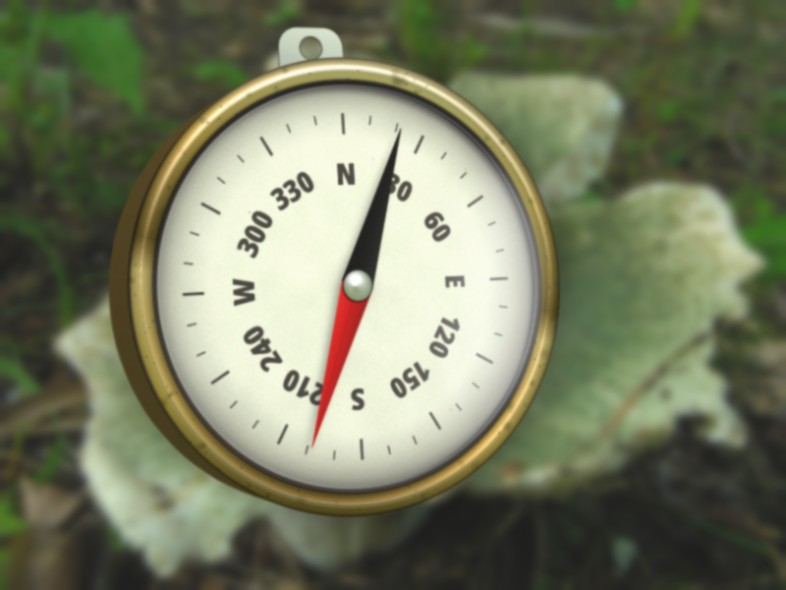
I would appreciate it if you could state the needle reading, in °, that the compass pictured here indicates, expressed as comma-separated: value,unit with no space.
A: 200,°
